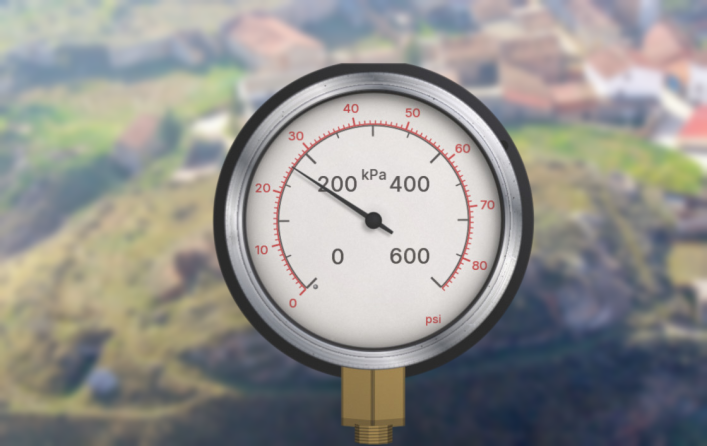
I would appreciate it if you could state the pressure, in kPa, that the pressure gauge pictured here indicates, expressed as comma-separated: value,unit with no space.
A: 175,kPa
